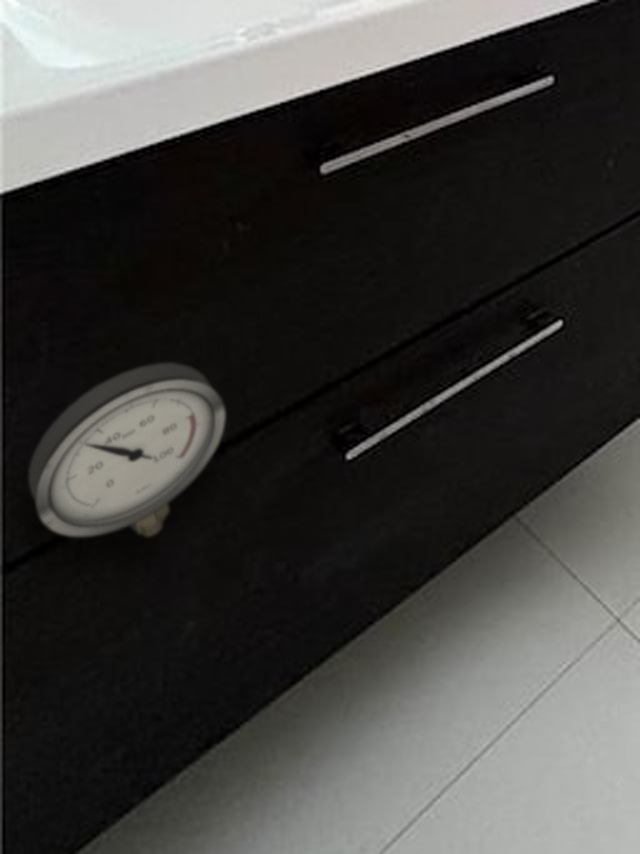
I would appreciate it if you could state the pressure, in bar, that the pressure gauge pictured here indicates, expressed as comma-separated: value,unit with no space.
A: 35,bar
